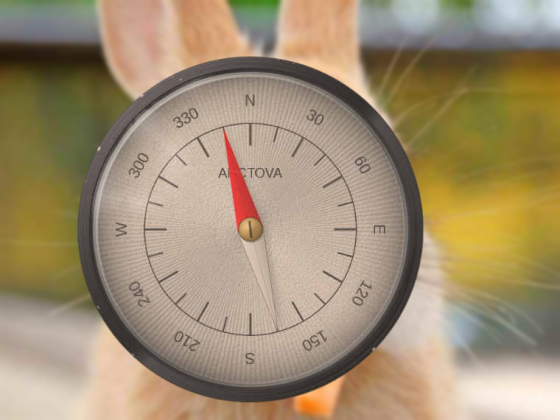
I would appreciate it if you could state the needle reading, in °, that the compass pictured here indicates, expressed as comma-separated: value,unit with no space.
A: 345,°
